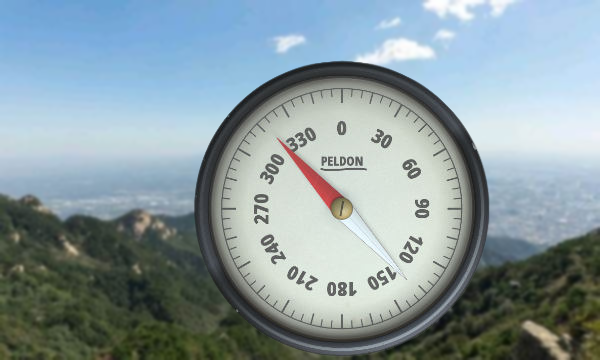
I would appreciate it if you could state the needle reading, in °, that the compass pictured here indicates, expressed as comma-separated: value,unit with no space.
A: 317.5,°
